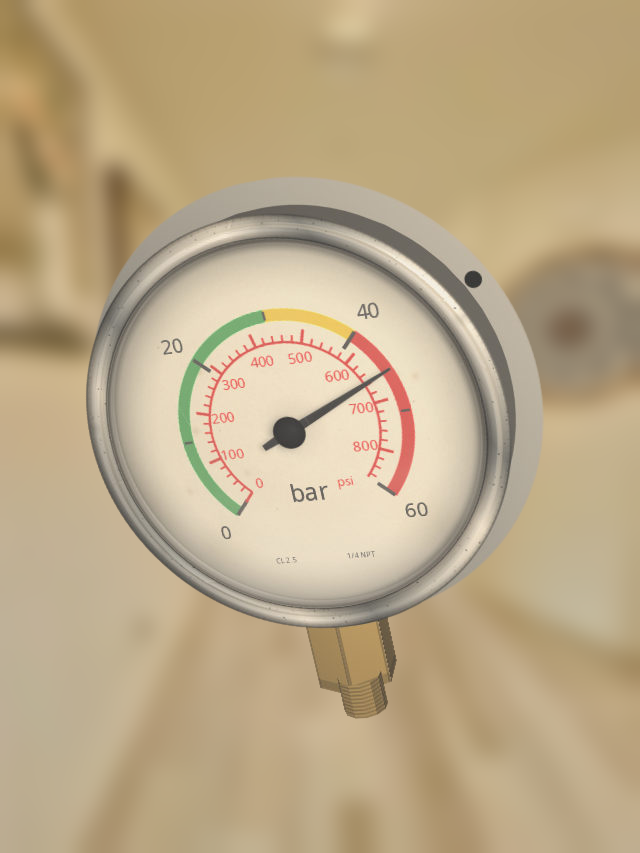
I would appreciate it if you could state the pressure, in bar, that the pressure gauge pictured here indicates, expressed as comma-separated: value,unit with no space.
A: 45,bar
